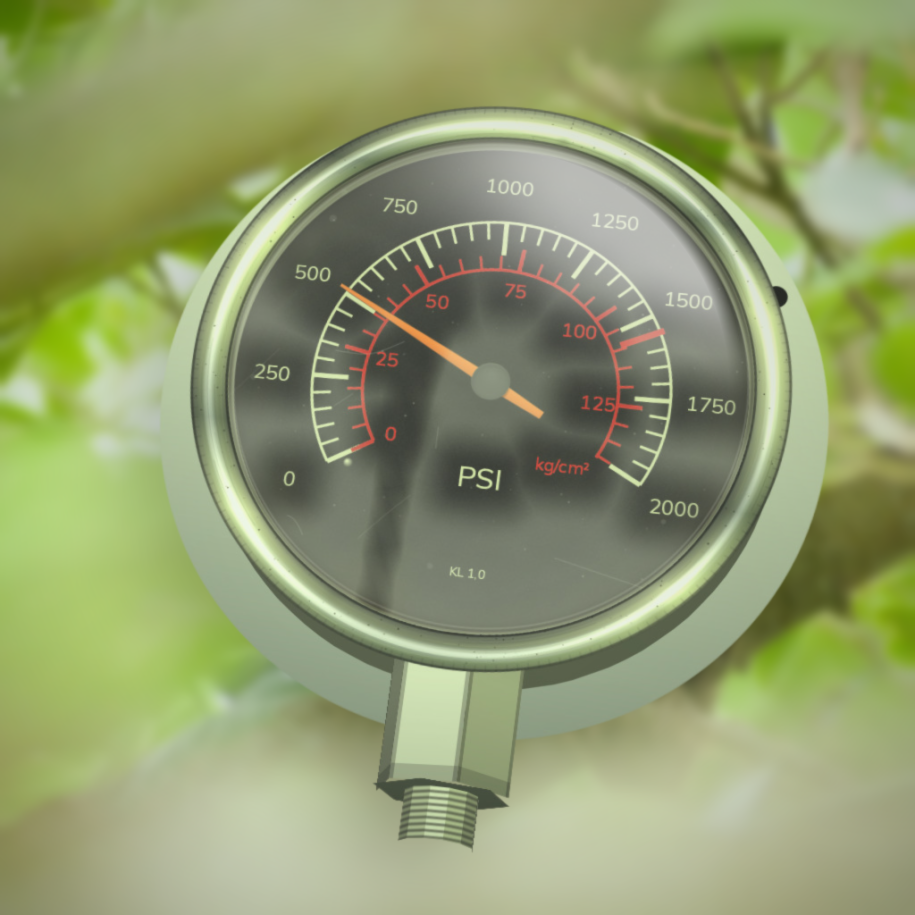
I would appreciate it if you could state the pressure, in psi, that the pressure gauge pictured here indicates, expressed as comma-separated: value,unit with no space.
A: 500,psi
